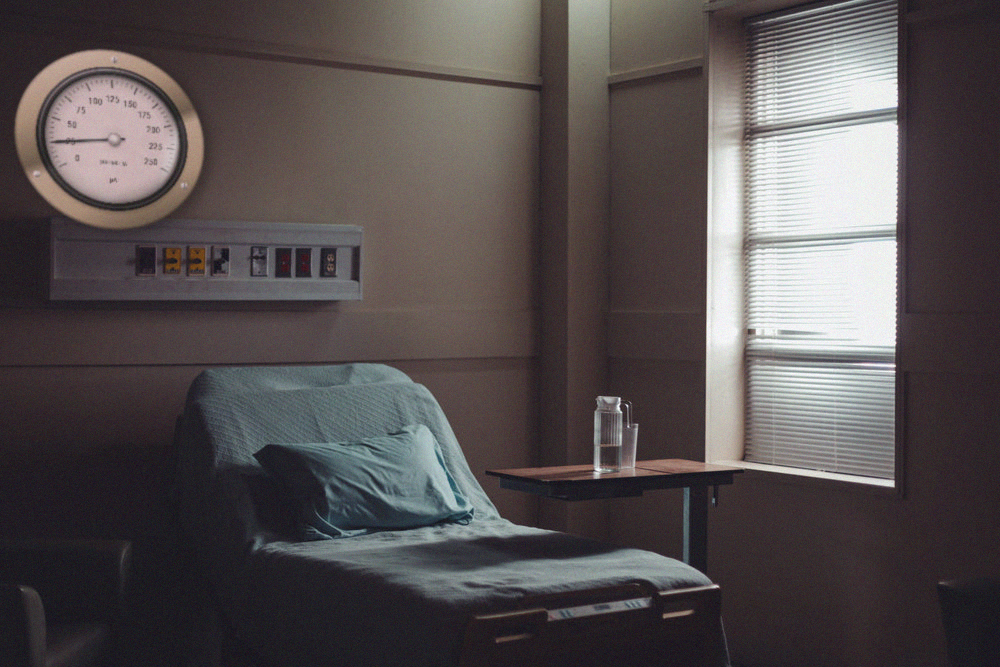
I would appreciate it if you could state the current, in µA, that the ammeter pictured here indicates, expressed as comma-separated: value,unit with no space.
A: 25,µA
